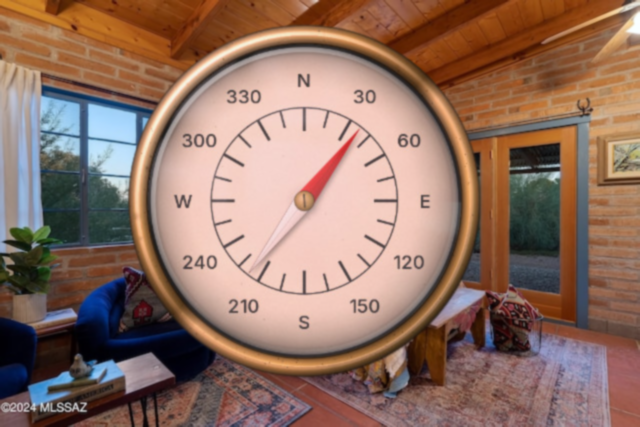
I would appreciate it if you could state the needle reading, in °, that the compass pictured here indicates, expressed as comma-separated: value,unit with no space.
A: 37.5,°
